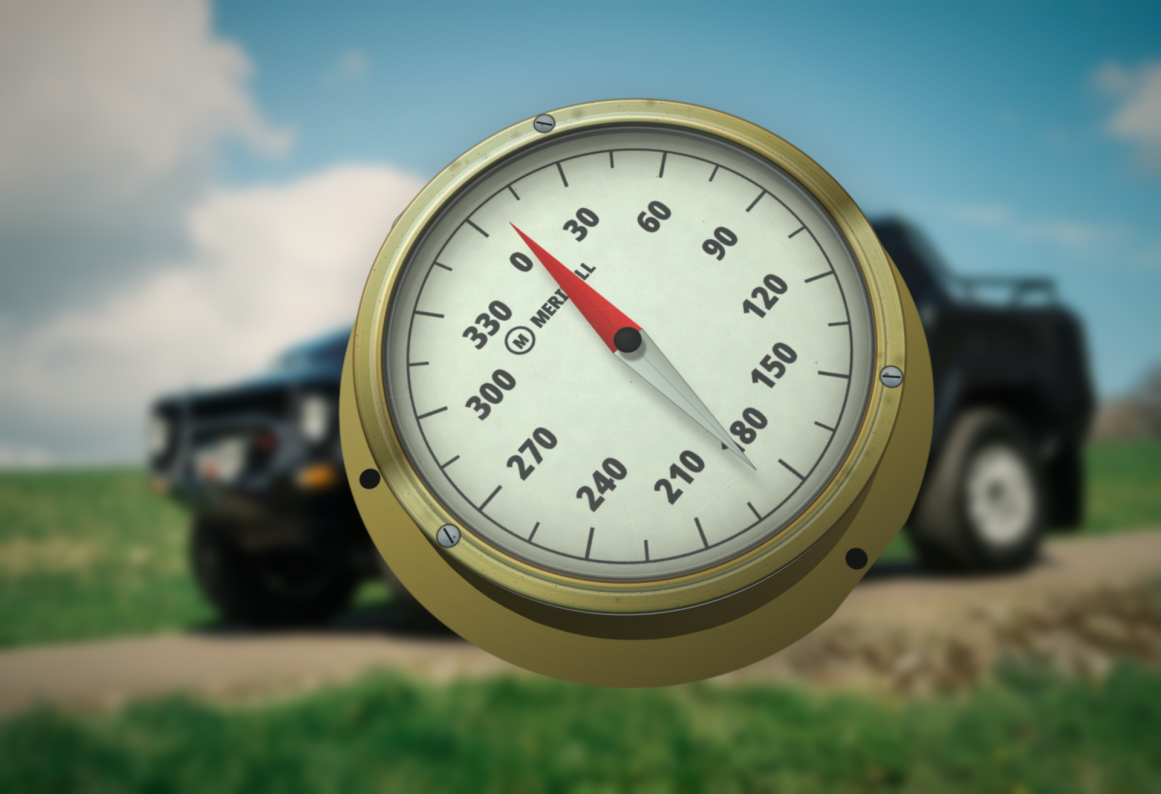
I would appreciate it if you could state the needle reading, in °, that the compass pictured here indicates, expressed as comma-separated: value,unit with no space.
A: 7.5,°
